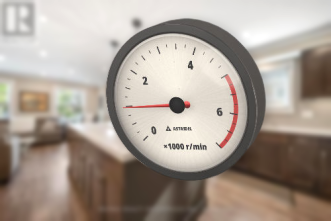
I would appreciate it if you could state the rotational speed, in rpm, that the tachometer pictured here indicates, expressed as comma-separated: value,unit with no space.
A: 1000,rpm
